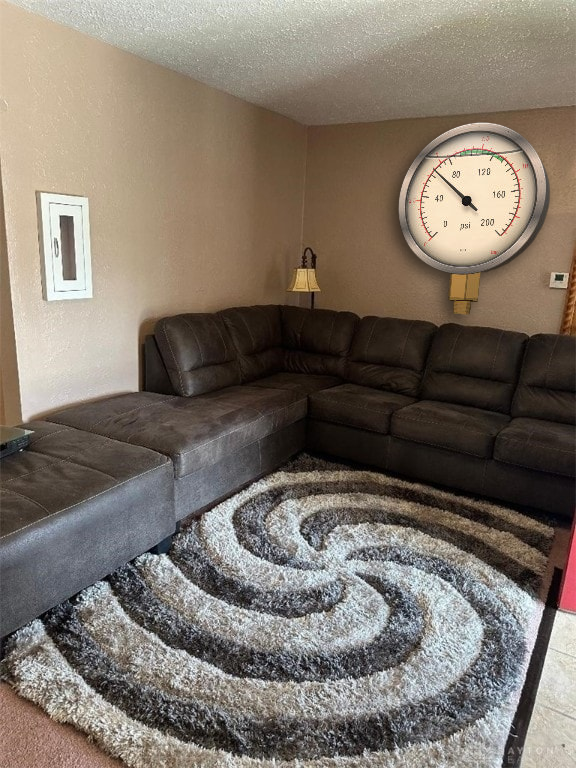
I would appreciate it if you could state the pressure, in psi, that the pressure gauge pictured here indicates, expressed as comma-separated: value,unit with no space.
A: 65,psi
